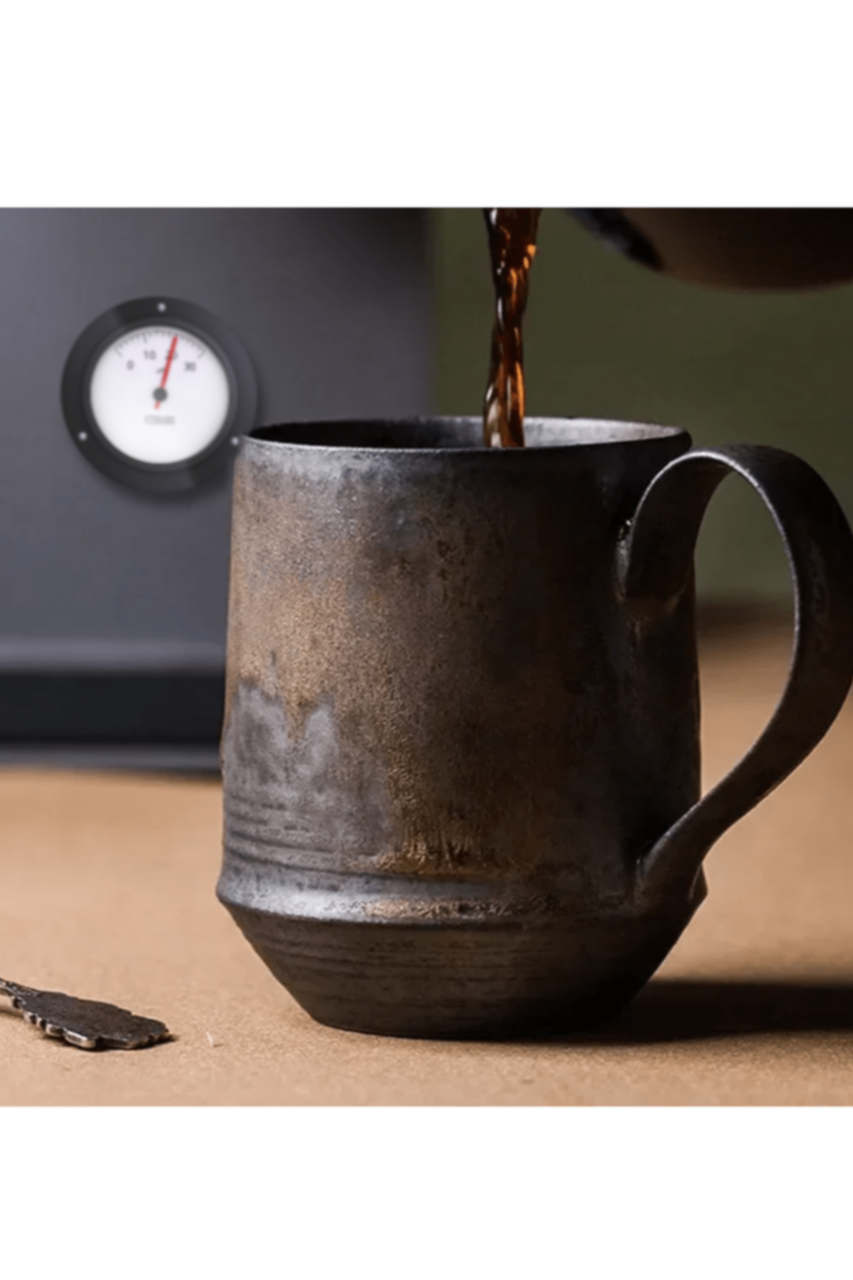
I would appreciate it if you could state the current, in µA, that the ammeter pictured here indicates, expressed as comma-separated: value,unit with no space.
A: 20,µA
